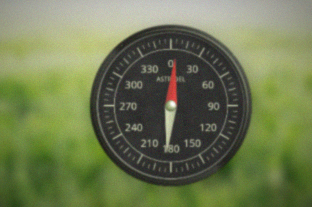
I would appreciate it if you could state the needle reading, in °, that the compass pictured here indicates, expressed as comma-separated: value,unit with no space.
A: 5,°
